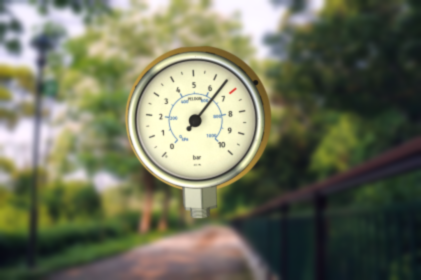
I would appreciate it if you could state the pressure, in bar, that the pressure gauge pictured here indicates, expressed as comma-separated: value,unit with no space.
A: 6.5,bar
